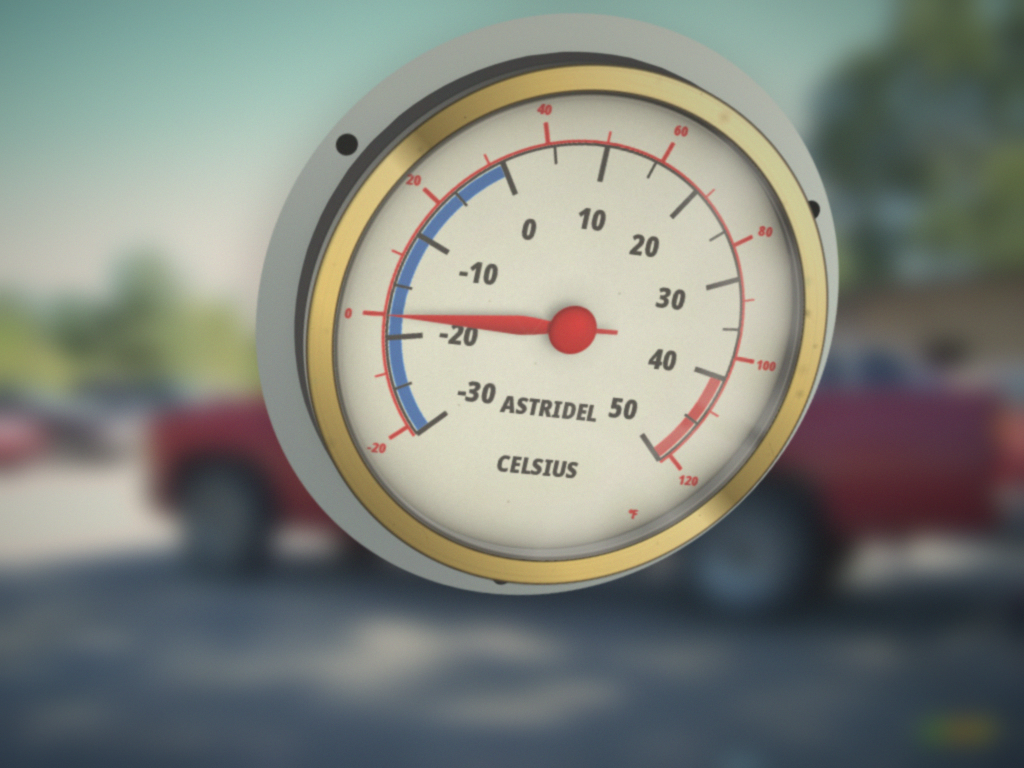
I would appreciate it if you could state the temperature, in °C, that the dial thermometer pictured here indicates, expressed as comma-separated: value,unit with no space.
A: -17.5,°C
